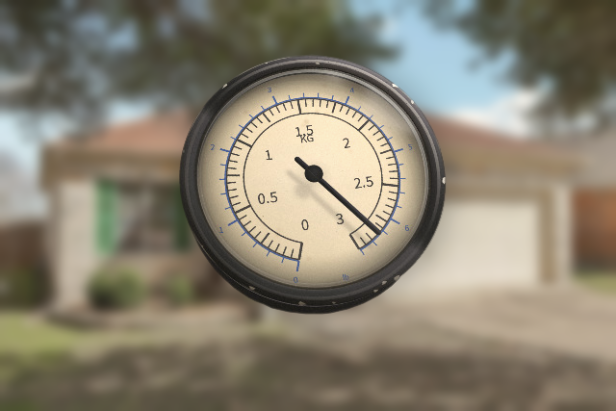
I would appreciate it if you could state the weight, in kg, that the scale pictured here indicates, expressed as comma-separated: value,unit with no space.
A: 2.85,kg
